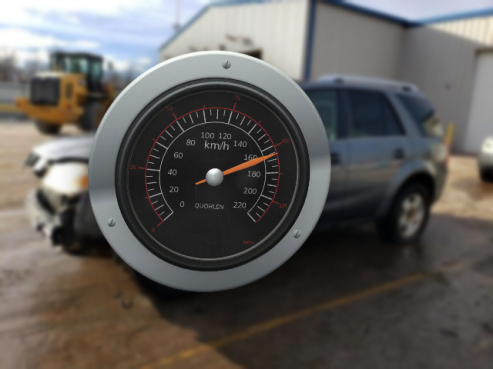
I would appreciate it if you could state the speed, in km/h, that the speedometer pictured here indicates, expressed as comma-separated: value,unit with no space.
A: 165,km/h
